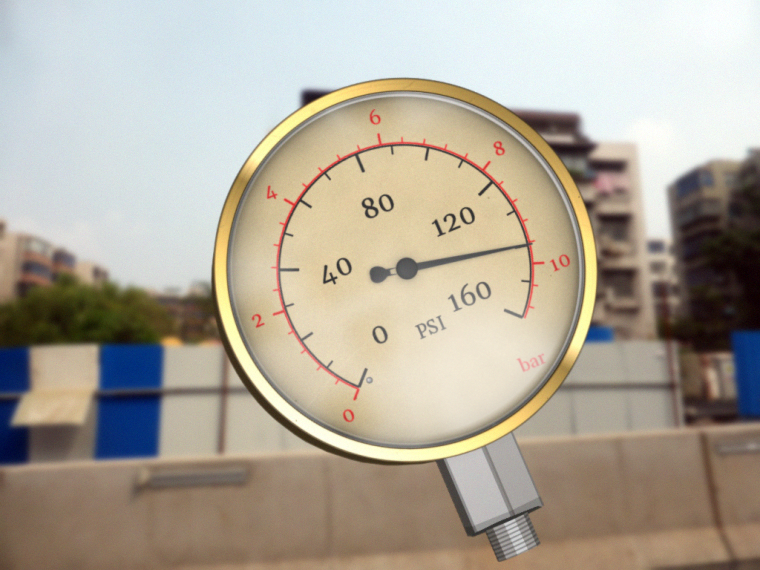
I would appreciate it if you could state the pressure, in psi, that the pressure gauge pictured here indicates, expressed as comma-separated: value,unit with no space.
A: 140,psi
